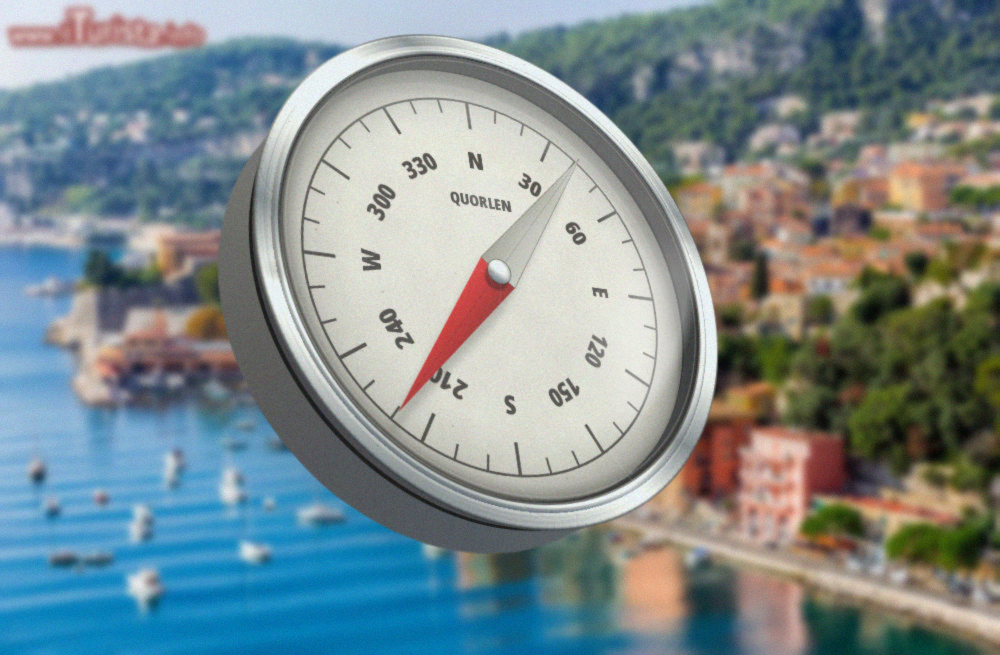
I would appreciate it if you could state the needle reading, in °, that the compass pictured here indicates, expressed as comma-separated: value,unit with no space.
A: 220,°
